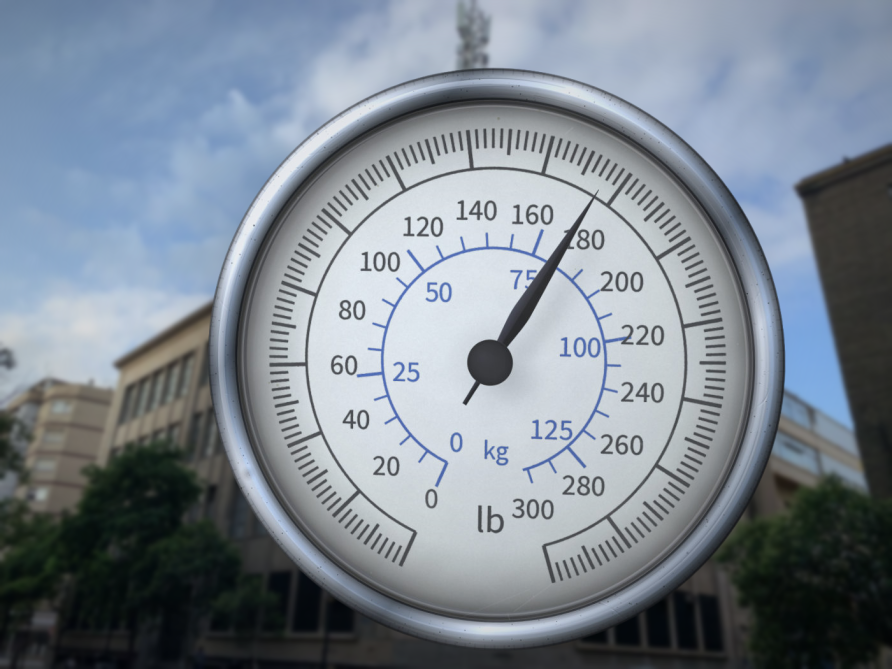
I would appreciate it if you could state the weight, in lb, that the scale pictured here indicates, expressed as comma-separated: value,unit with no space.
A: 176,lb
